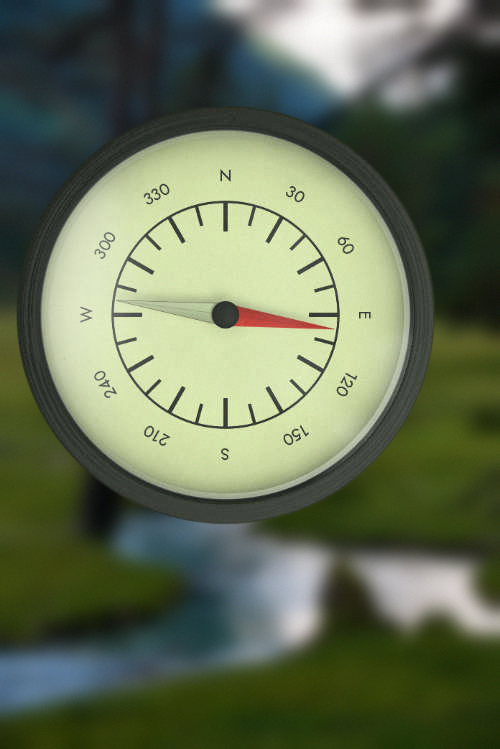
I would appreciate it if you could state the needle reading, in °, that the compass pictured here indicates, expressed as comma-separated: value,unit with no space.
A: 97.5,°
